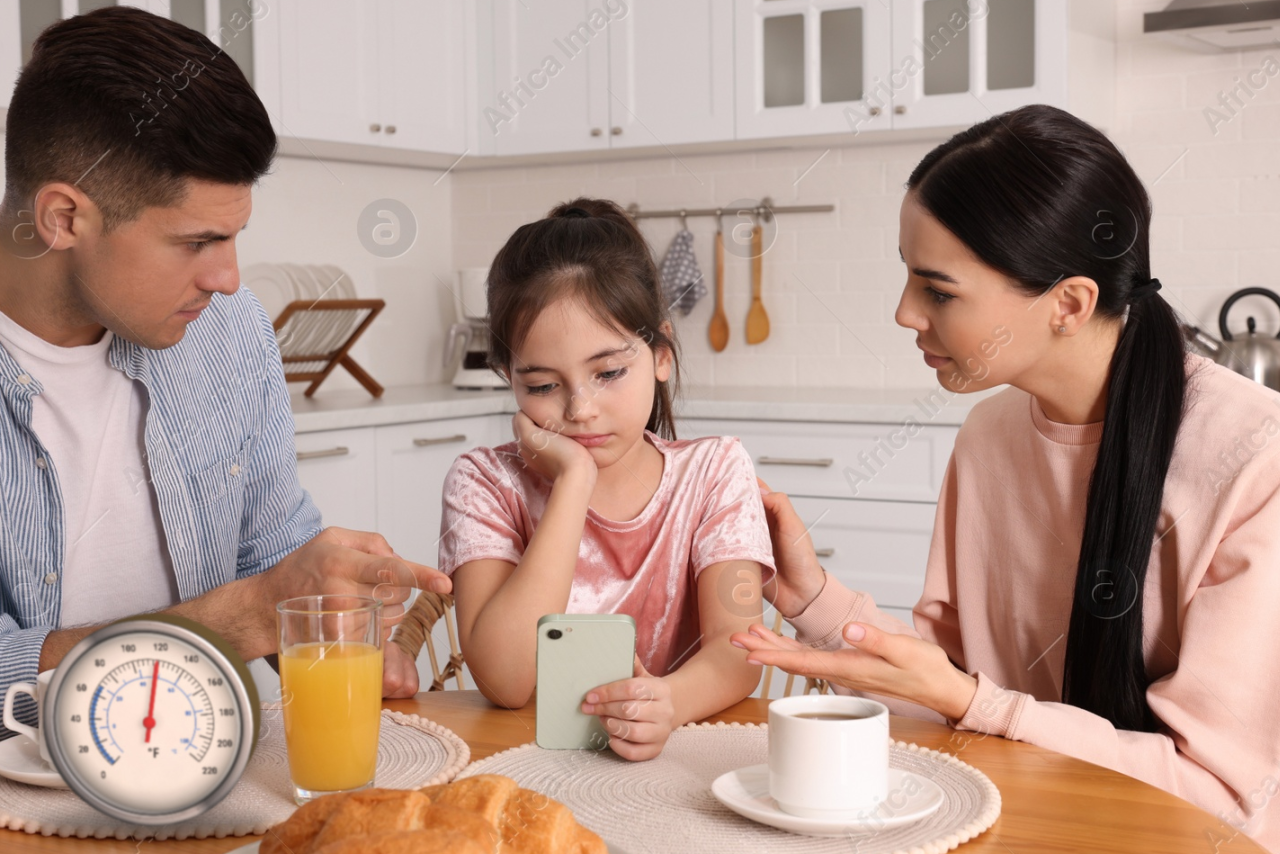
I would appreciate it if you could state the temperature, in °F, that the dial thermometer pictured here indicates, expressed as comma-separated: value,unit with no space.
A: 120,°F
